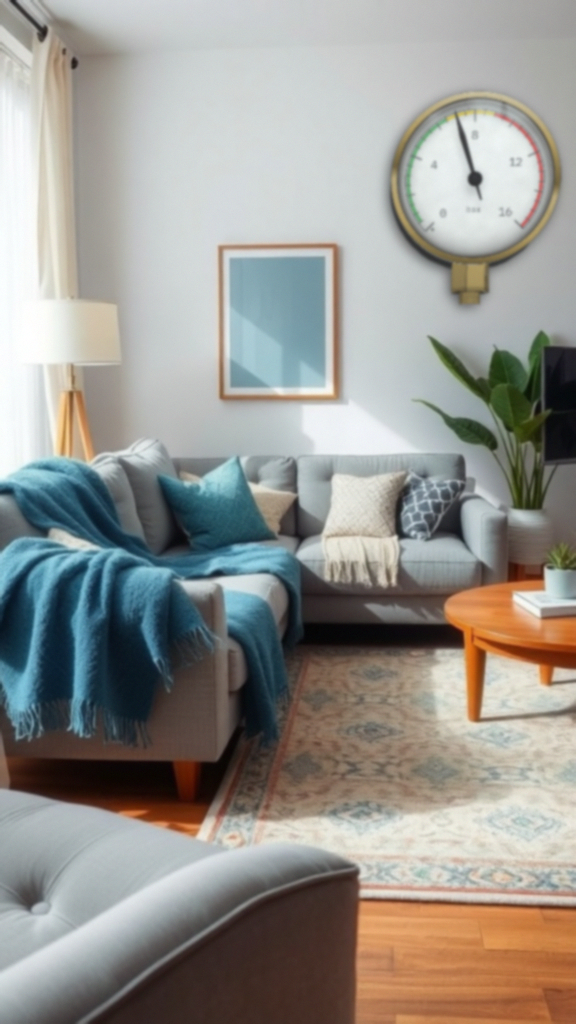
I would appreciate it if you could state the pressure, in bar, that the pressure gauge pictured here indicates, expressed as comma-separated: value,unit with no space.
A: 7,bar
